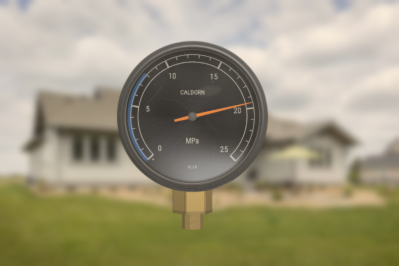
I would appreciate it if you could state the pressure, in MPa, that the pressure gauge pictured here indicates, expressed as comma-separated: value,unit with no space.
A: 19.5,MPa
